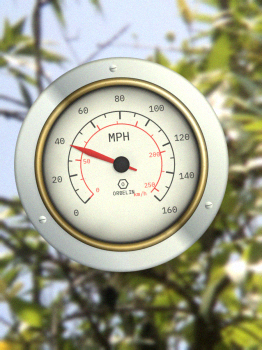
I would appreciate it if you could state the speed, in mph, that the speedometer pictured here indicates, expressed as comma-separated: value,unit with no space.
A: 40,mph
